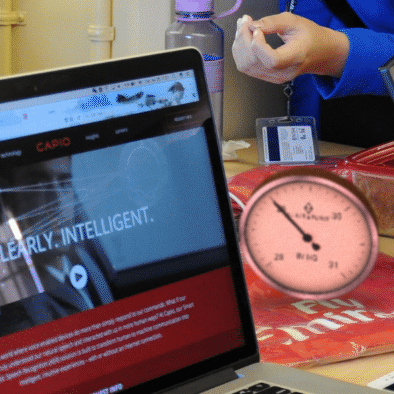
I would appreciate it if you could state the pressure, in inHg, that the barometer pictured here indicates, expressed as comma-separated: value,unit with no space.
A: 29,inHg
